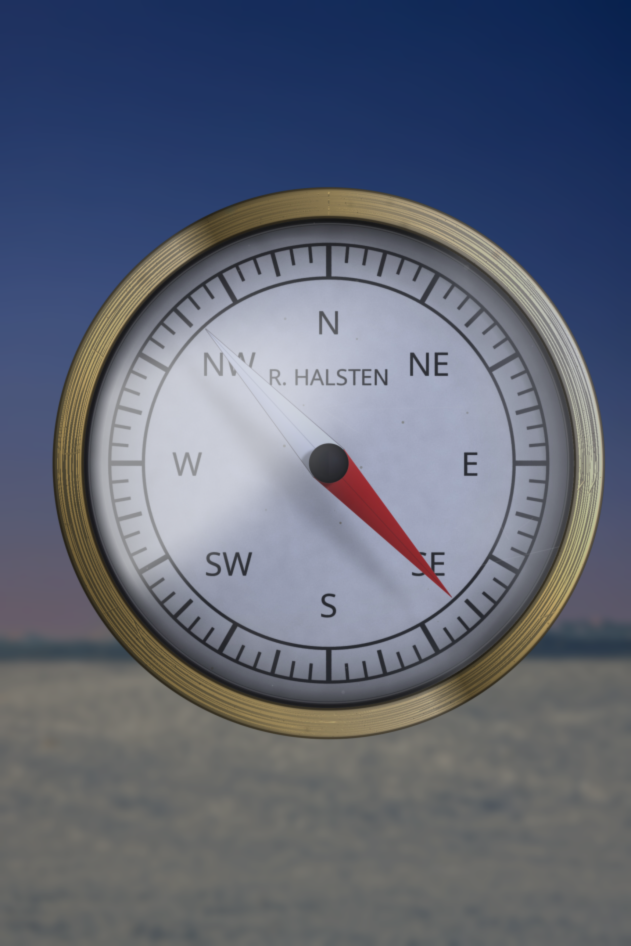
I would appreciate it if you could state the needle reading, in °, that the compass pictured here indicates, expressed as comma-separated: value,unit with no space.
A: 137.5,°
